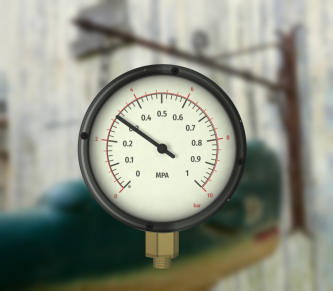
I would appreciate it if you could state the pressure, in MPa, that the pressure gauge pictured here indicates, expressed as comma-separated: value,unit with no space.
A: 0.3,MPa
